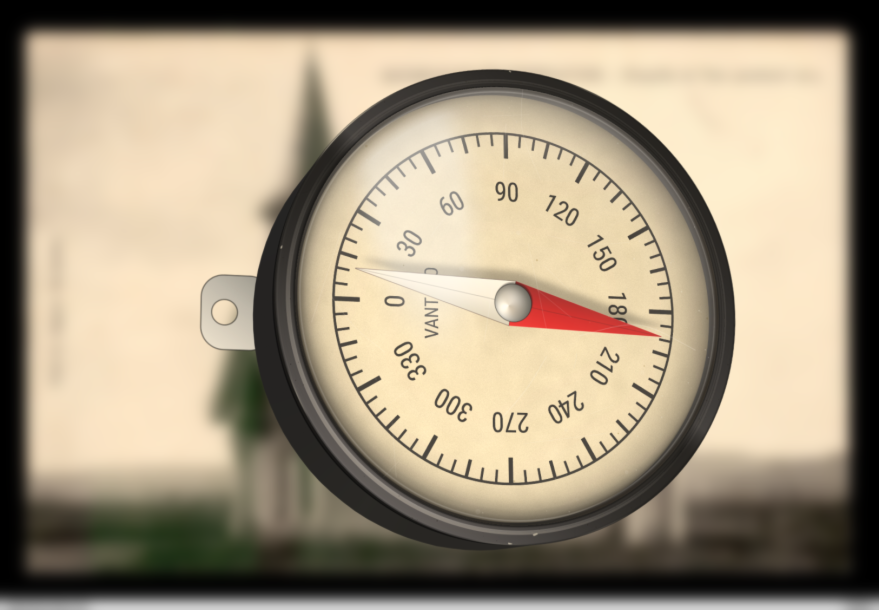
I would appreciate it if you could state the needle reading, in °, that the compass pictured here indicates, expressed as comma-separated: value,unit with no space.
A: 190,°
